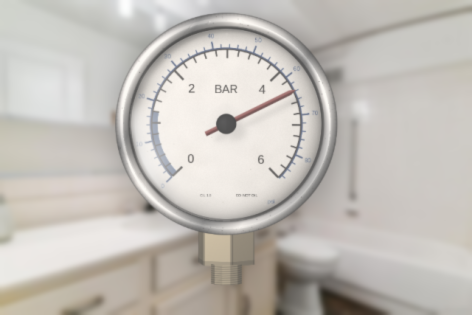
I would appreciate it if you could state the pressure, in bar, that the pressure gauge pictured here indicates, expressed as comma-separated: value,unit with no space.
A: 4.4,bar
